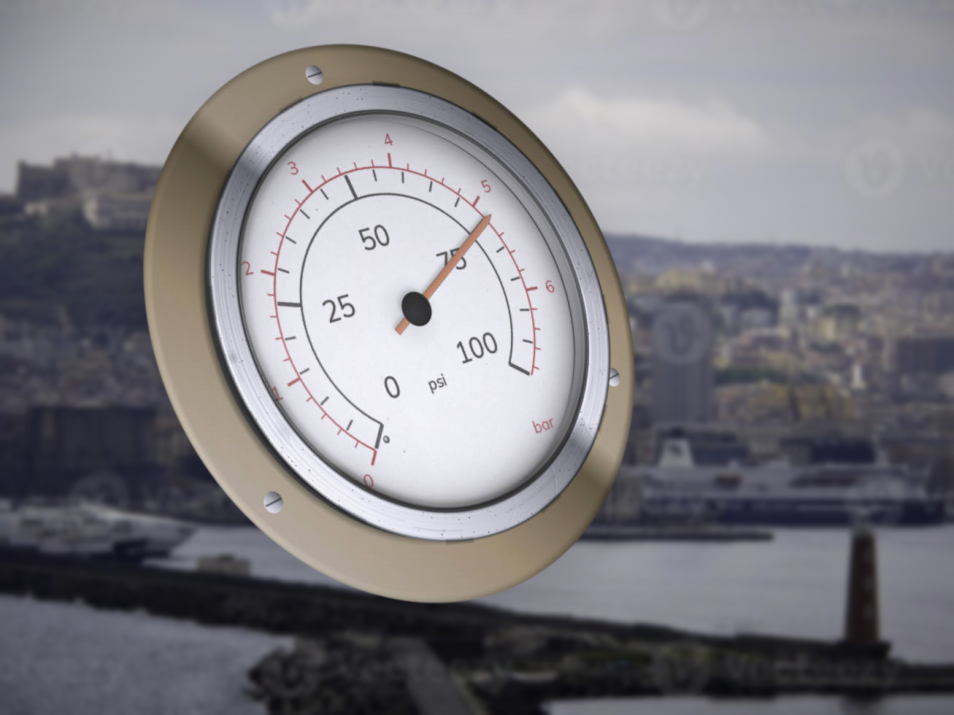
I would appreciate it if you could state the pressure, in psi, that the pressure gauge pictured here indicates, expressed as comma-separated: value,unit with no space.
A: 75,psi
